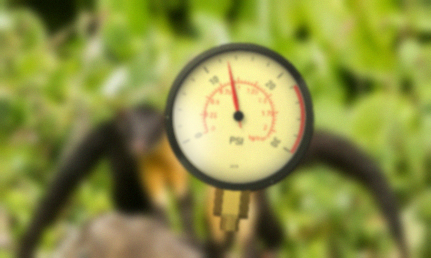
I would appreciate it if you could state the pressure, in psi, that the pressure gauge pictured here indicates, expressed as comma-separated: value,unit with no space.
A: 13,psi
